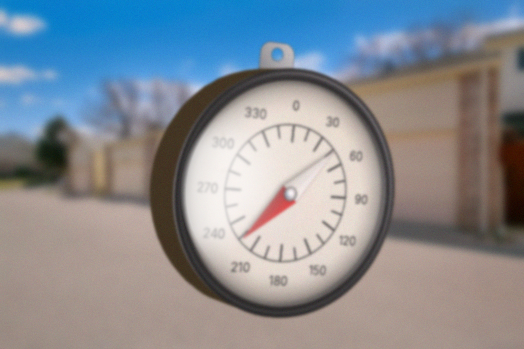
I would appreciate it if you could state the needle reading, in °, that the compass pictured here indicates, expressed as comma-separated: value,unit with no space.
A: 225,°
